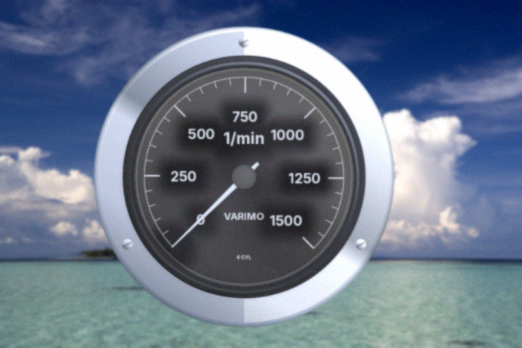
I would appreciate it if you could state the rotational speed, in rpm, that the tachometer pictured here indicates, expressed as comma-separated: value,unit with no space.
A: 0,rpm
